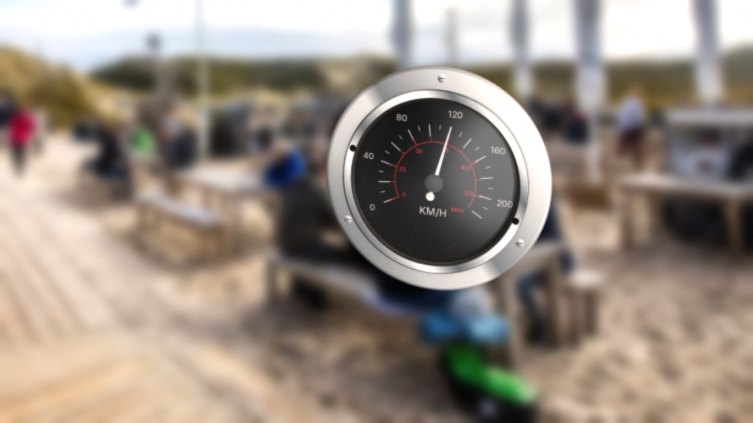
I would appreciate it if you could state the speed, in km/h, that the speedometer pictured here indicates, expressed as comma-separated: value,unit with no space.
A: 120,km/h
